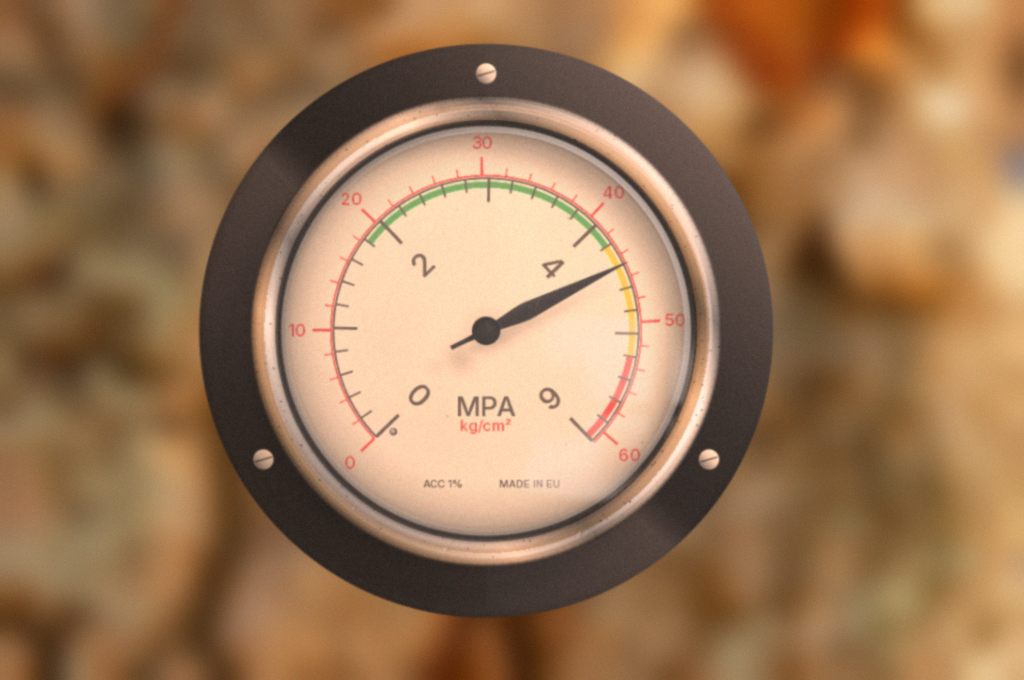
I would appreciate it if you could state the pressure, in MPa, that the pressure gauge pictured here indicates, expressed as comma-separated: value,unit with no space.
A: 4.4,MPa
